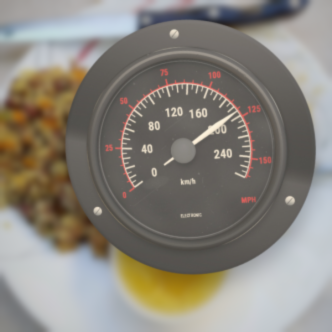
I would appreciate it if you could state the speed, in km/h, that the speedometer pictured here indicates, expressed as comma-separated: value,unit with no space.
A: 195,km/h
